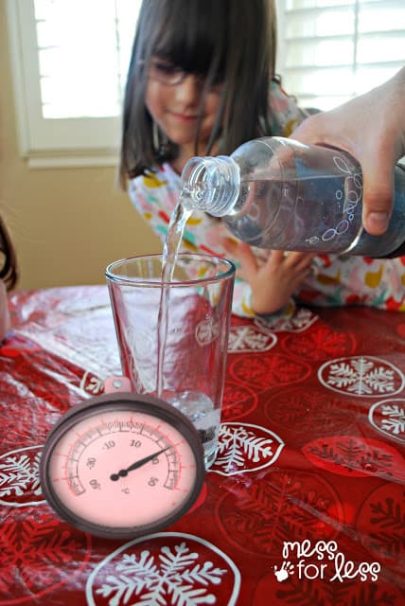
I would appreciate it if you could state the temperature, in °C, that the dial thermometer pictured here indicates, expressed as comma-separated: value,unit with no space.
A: 25,°C
